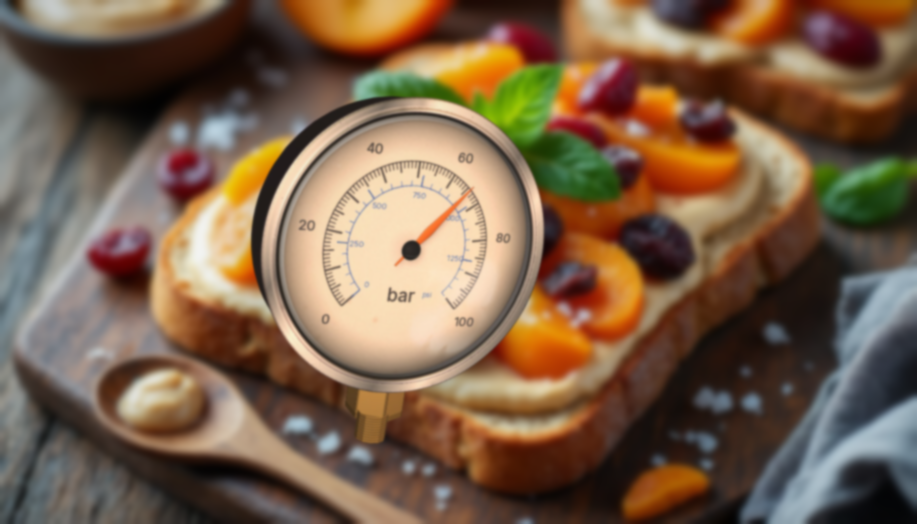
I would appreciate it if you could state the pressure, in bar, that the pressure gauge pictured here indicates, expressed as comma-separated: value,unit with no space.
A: 65,bar
